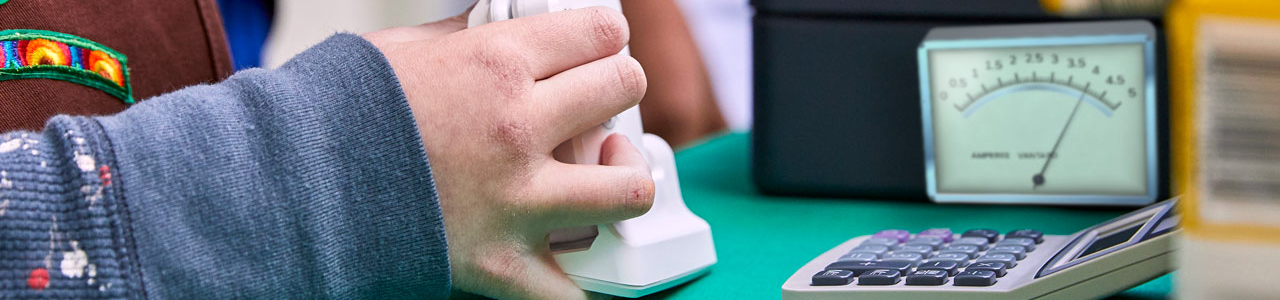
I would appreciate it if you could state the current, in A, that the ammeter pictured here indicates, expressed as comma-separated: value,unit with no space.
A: 4,A
